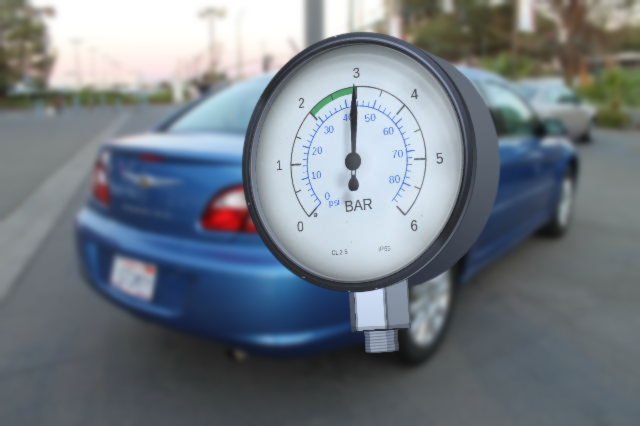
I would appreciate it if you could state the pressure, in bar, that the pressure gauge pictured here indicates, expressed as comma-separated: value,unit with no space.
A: 3,bar
